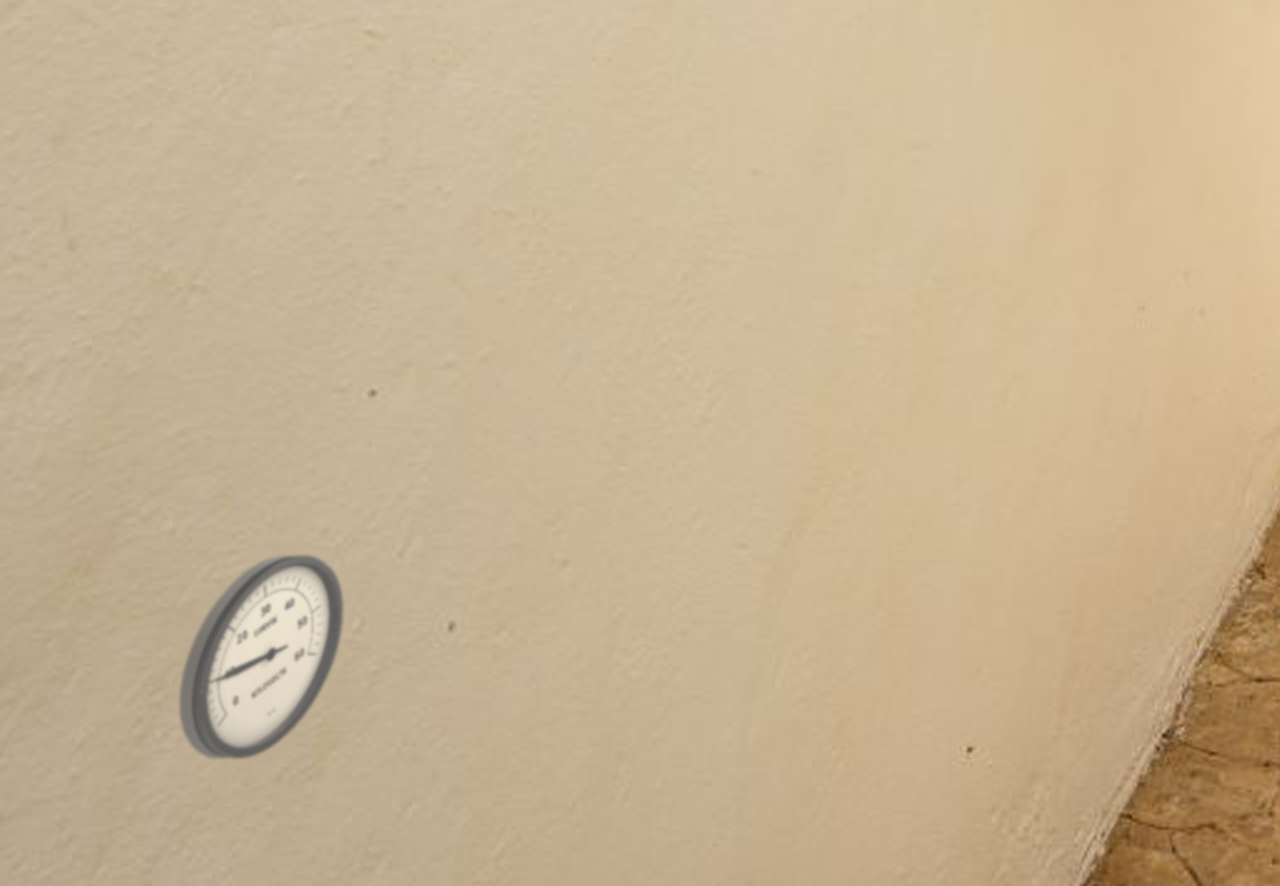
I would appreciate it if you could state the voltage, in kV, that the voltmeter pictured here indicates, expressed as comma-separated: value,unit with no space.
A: 10,kV
